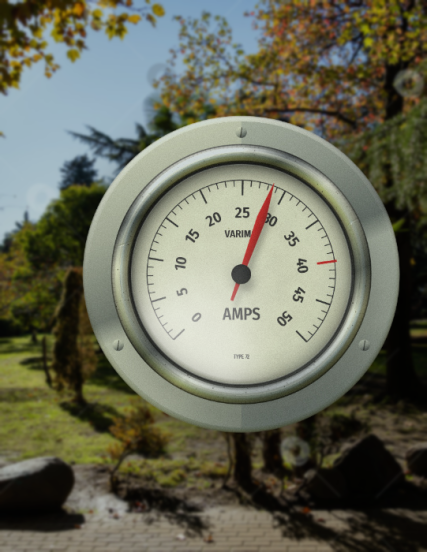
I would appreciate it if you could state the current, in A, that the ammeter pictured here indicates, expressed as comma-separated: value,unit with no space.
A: 28.5,A
